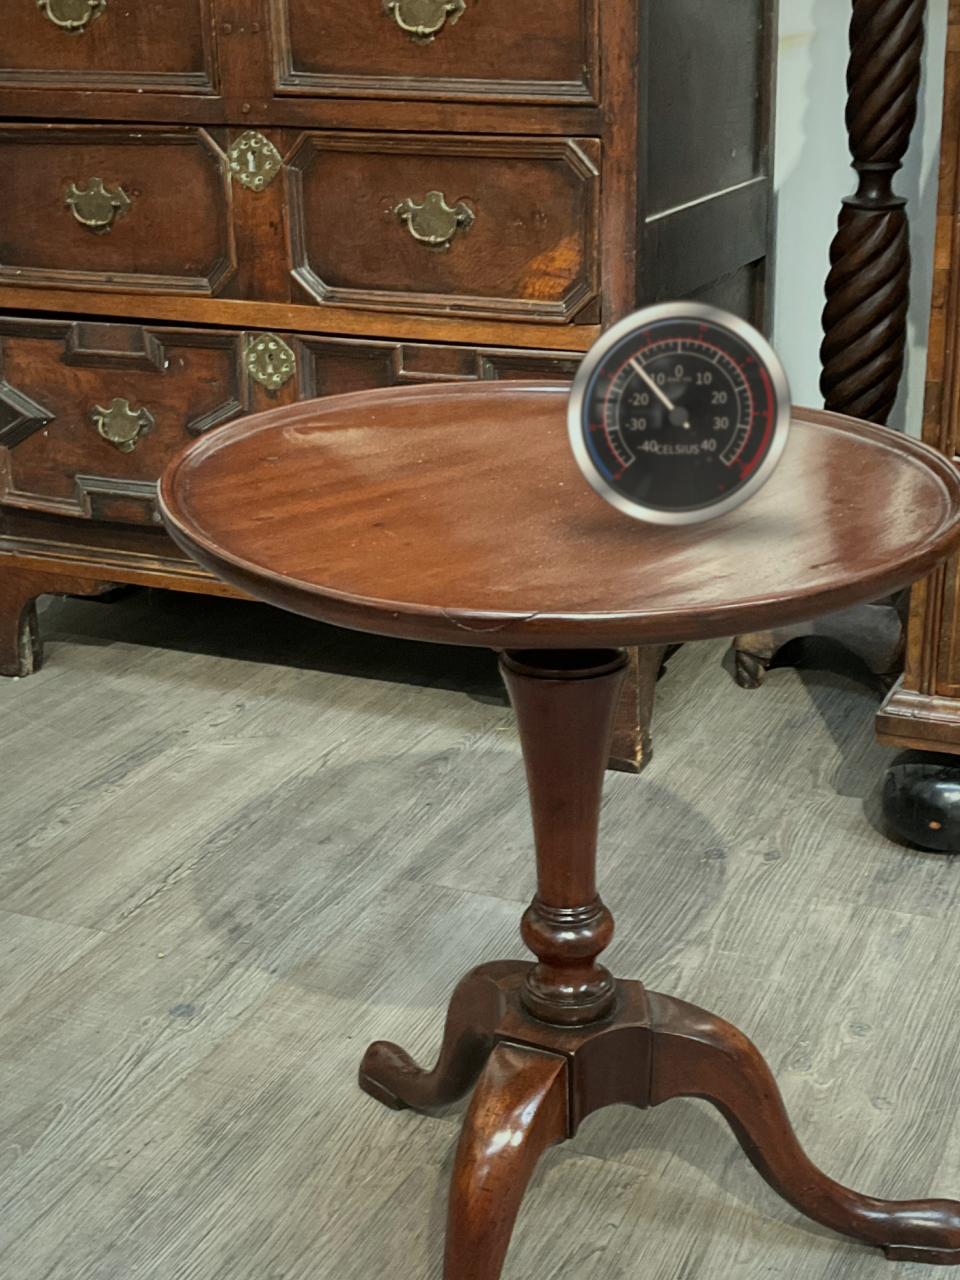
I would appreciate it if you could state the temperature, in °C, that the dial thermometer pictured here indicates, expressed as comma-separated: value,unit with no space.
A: -12,°C
